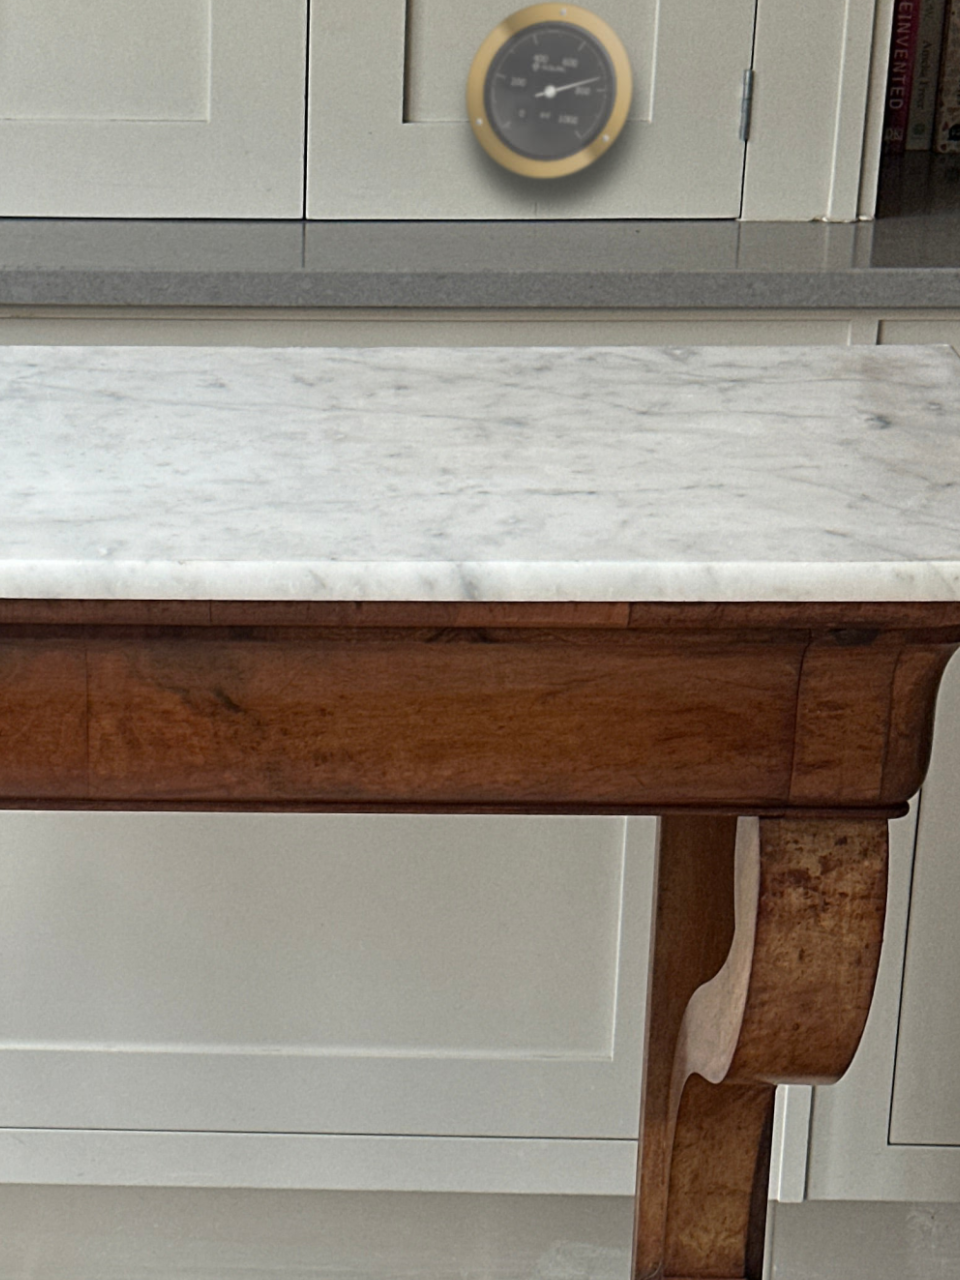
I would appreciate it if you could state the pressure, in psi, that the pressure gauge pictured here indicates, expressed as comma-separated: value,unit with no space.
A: 750,psi
